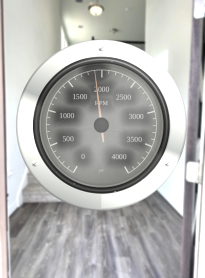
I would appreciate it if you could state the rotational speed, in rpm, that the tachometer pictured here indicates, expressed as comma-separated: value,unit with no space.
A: 1900,rpm
